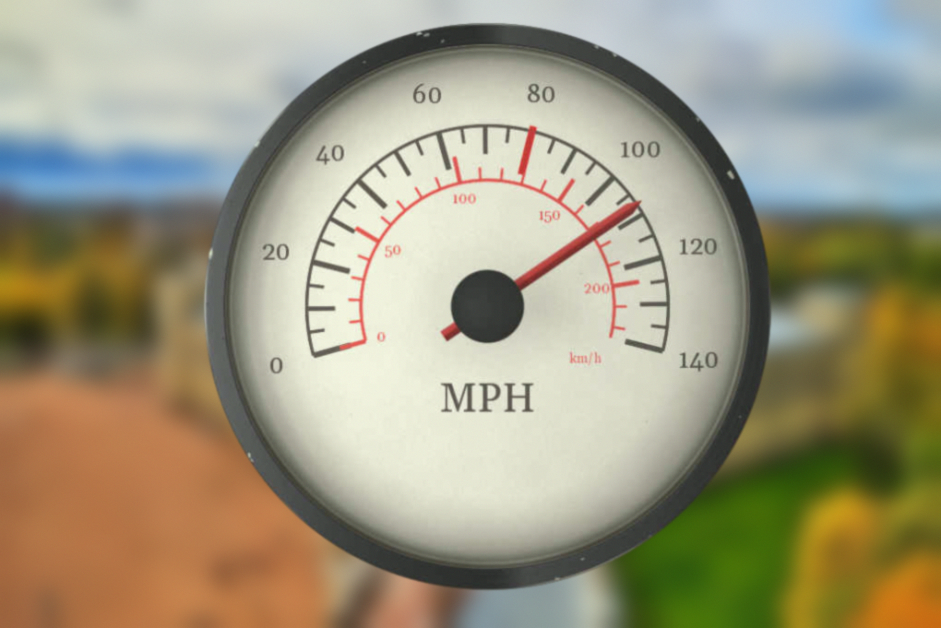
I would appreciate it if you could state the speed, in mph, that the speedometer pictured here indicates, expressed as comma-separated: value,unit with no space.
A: 107.5,mph
